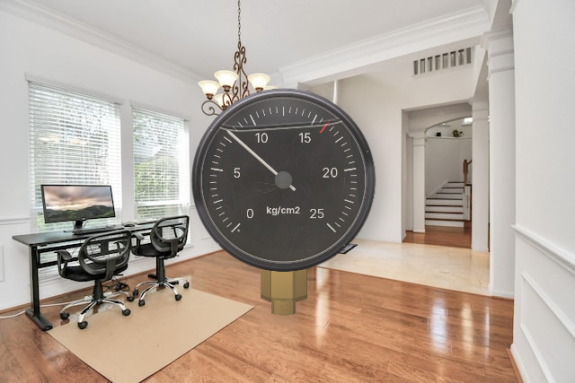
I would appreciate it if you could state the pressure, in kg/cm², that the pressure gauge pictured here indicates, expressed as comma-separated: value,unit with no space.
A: 8,kg/cm²
